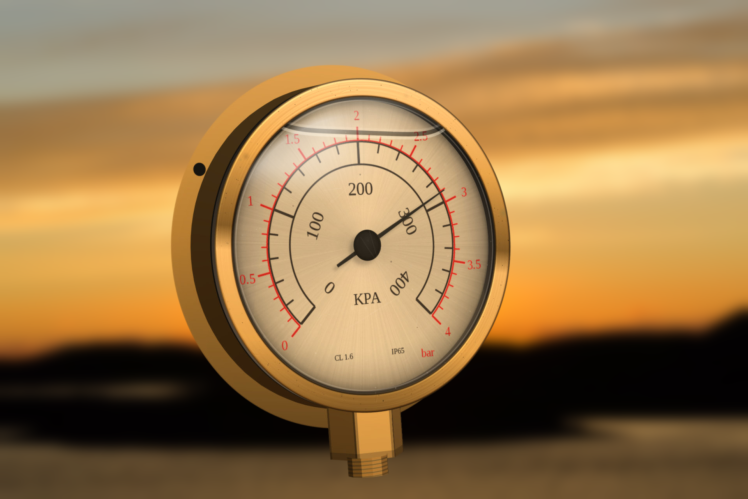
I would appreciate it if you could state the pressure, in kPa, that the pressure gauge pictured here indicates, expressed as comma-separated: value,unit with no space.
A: 290,kPa
